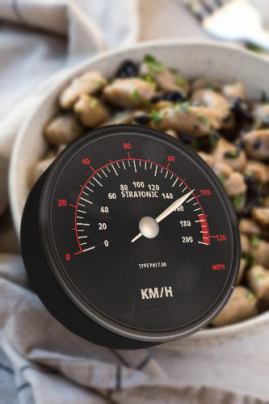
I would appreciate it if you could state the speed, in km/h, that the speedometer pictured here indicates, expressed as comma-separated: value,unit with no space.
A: 155,km/h
